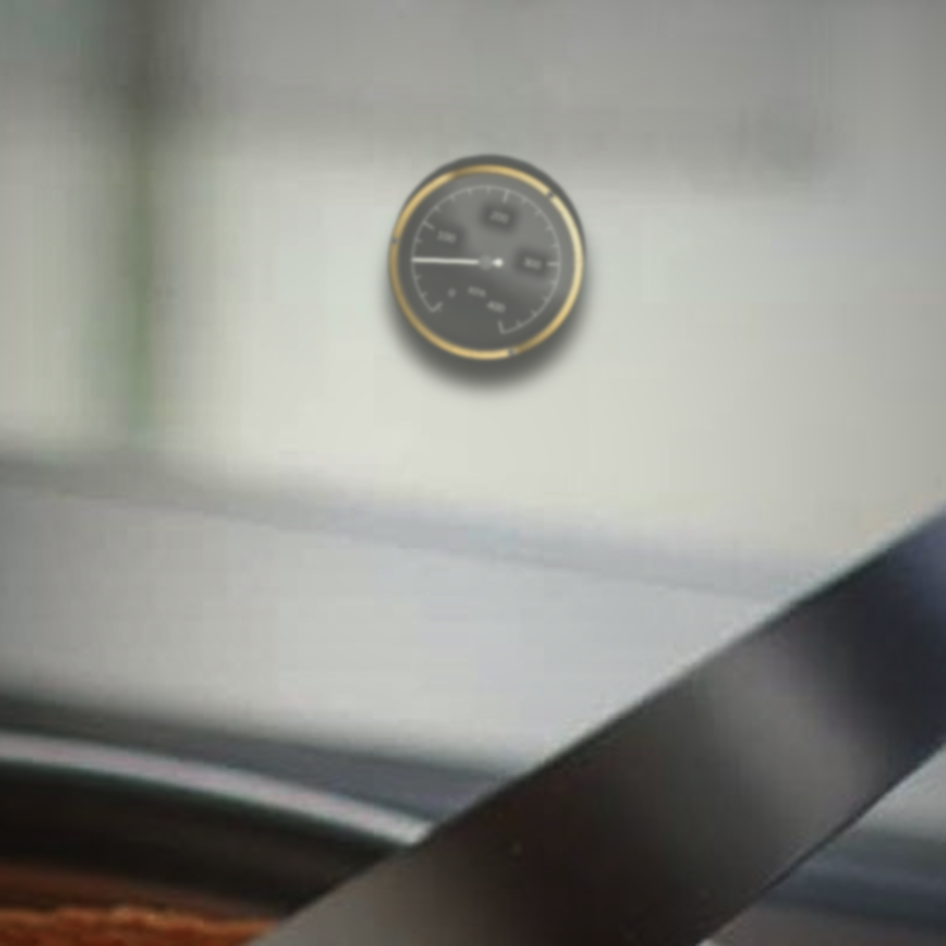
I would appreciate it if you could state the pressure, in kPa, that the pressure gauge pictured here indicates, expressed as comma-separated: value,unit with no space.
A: 60,kPa
